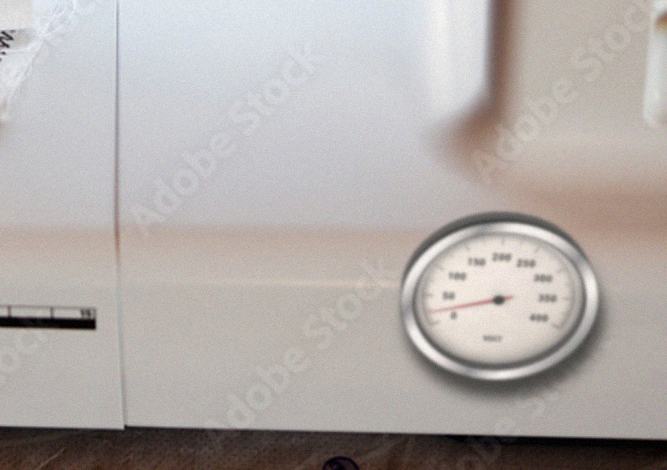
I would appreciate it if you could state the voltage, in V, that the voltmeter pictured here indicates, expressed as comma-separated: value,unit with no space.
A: 25,V
